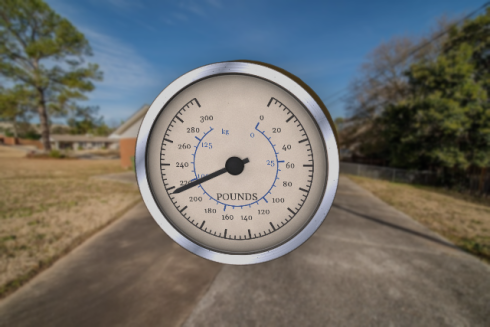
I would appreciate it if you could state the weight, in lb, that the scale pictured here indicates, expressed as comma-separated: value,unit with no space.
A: 216,lb
